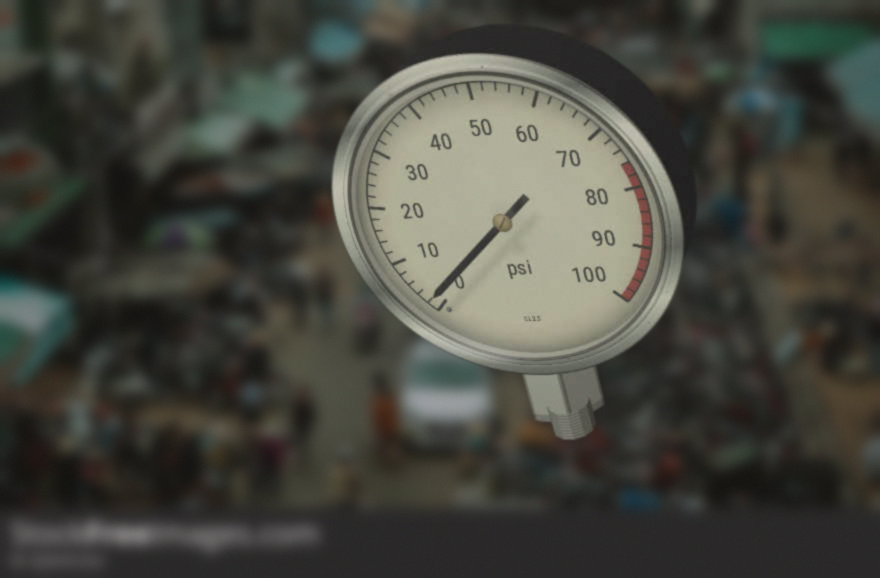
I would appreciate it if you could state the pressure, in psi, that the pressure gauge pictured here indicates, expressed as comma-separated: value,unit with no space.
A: 2,psi
